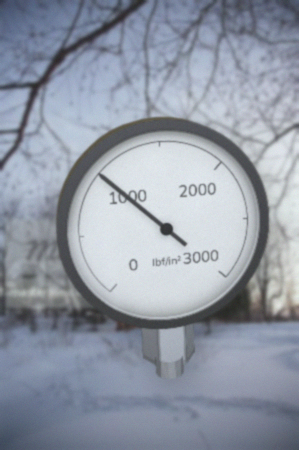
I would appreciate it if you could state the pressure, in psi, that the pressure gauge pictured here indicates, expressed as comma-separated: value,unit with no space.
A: 1000,psi
